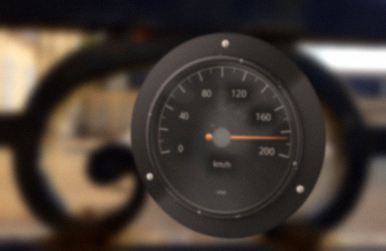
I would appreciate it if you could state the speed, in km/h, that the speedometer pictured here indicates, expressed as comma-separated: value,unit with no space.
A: 185,km/h
